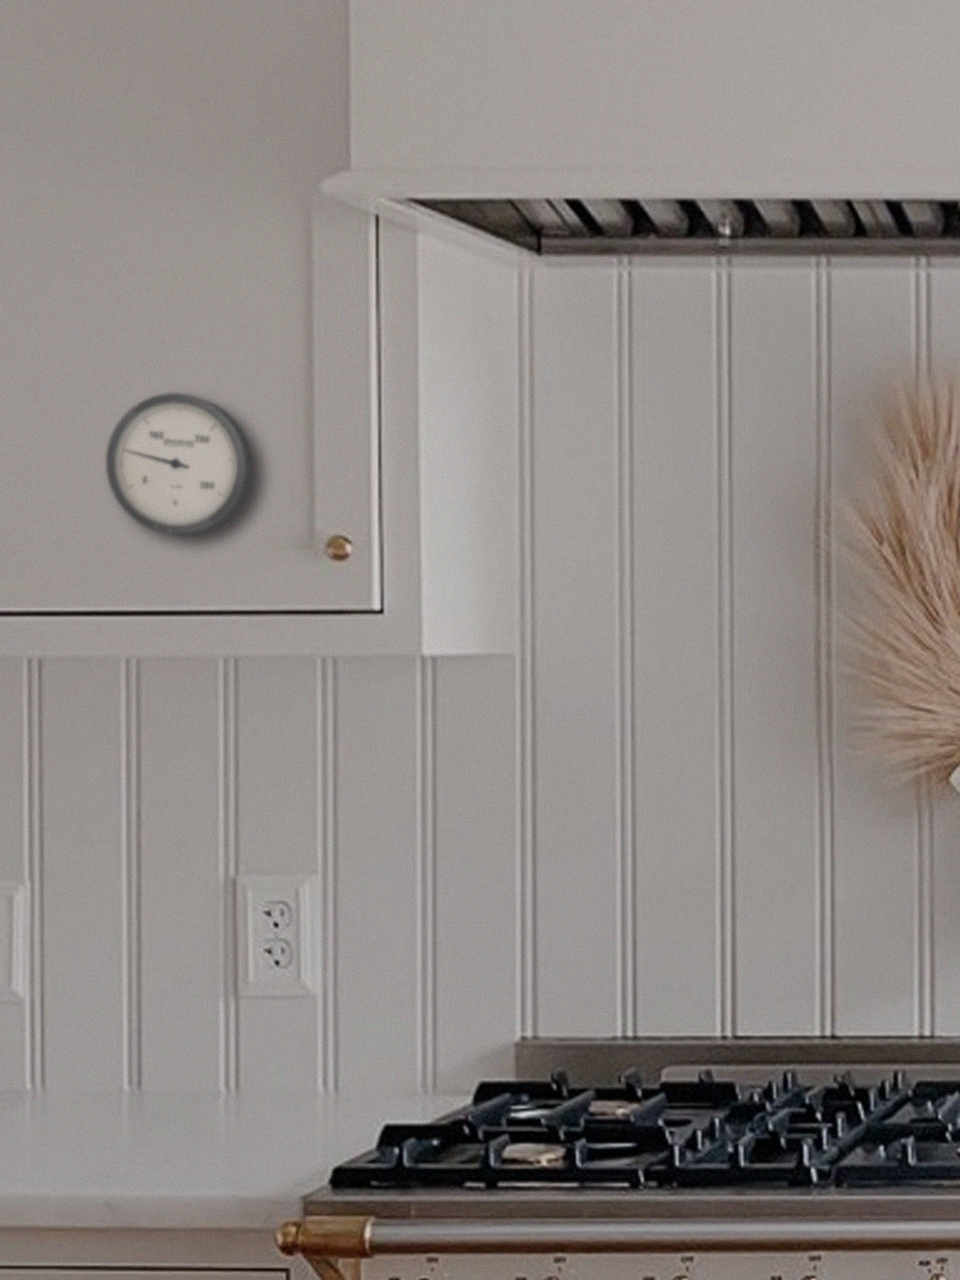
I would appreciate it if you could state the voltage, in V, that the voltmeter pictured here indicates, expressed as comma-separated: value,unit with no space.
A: 50,V
